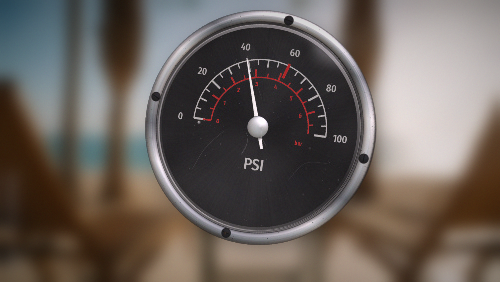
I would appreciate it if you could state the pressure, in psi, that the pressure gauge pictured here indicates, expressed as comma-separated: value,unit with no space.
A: 40,psi
